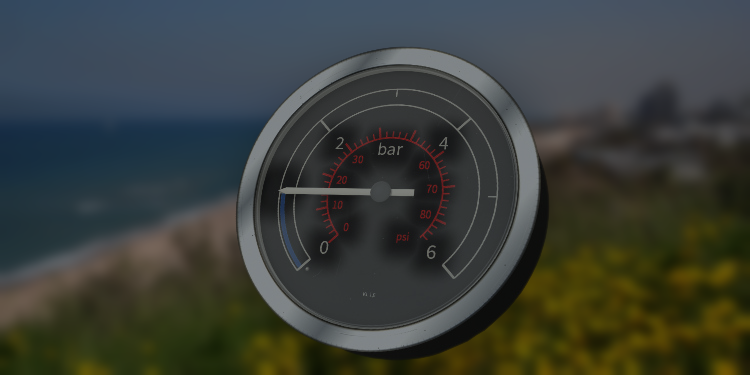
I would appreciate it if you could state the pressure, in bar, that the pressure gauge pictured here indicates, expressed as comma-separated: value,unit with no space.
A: 1,bar
